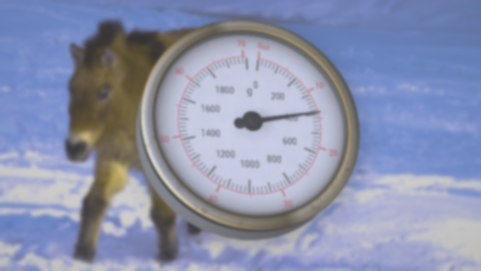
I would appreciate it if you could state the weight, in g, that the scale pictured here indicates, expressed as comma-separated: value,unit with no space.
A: 400,g
